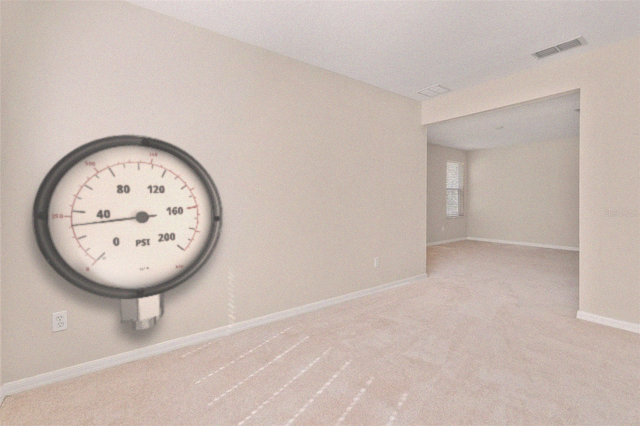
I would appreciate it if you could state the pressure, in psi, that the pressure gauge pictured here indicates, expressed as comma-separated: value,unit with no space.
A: 30,psi
